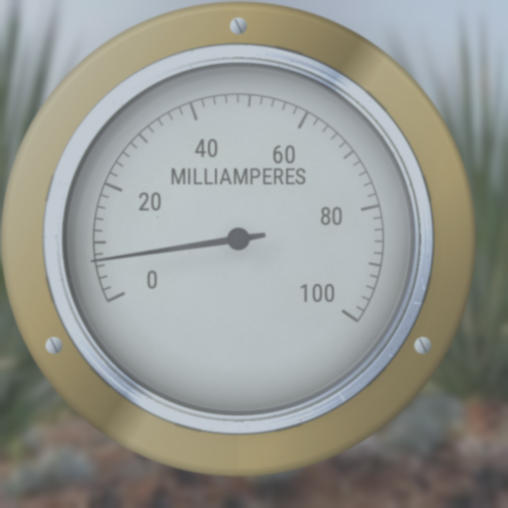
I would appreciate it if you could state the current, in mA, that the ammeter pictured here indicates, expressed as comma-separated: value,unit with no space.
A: 7,mA
